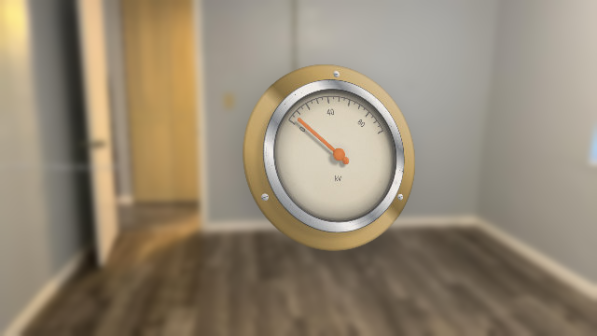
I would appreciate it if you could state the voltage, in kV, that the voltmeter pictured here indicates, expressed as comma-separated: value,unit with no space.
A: 5,kV
